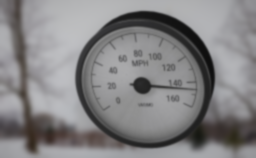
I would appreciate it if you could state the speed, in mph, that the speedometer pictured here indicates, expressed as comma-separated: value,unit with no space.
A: 145,mph
